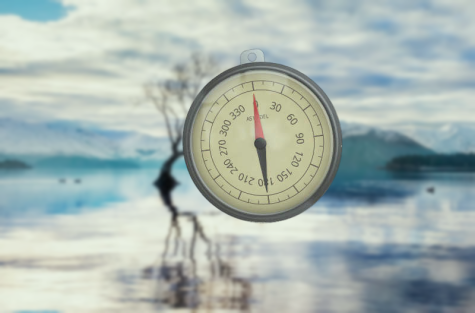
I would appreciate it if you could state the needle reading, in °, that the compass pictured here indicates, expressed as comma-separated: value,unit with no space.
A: 0,°
